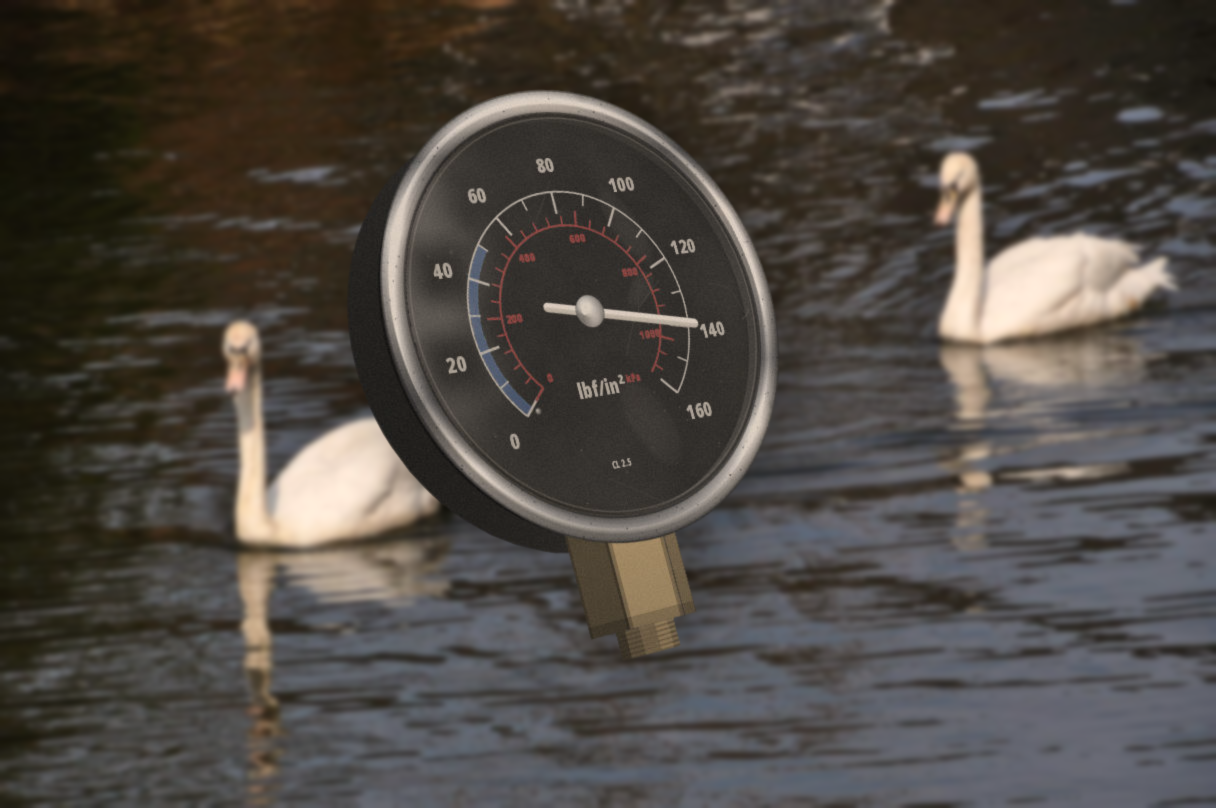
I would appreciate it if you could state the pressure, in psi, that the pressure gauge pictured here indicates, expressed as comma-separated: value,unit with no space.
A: 140,psi
